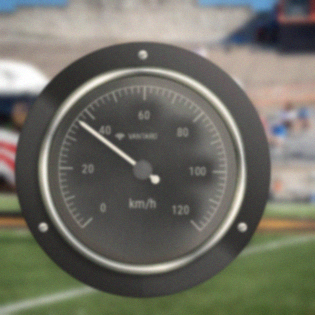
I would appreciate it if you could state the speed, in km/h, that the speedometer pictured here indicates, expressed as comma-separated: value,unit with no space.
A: 36,km/h
